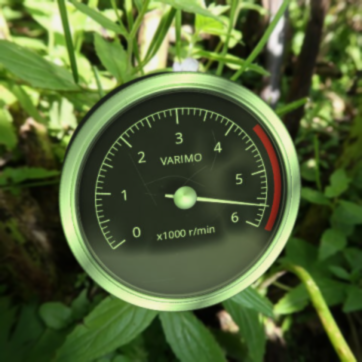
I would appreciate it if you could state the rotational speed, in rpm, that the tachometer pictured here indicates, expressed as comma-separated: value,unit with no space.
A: 5600,rpm
